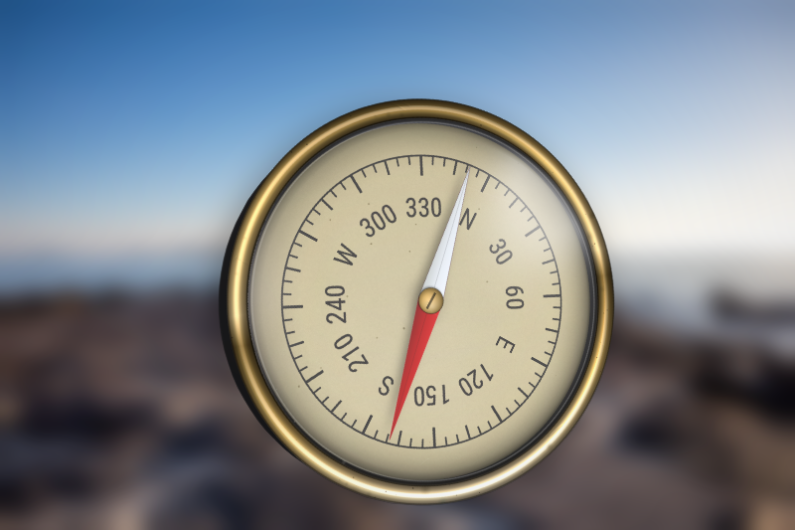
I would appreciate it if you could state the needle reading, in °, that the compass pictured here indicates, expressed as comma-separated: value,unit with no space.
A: 170,°
